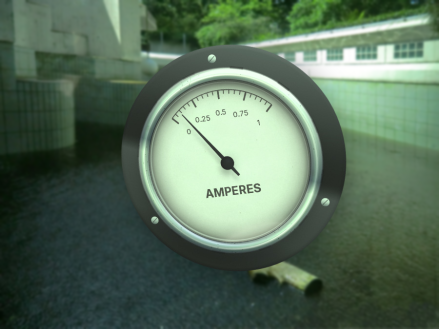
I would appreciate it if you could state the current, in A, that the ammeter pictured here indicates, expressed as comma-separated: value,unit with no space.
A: 0.1,A
